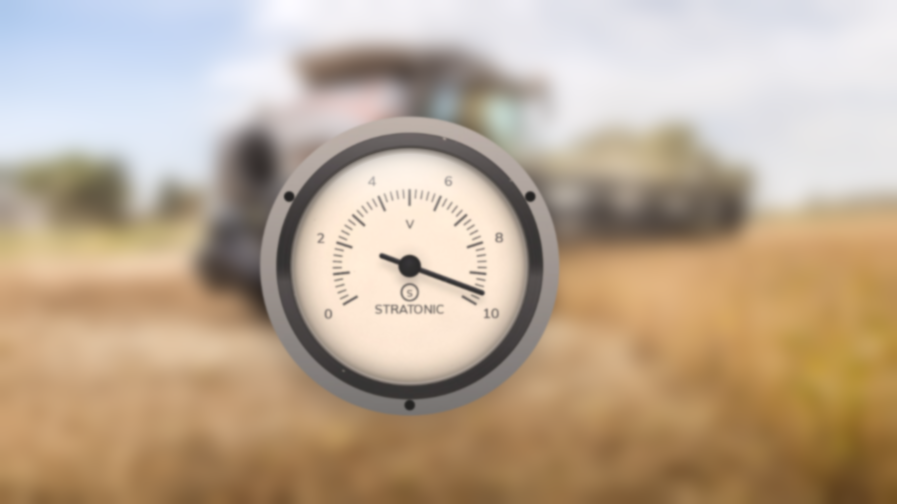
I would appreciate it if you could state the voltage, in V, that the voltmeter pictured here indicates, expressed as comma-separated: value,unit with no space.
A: 9.6,V
